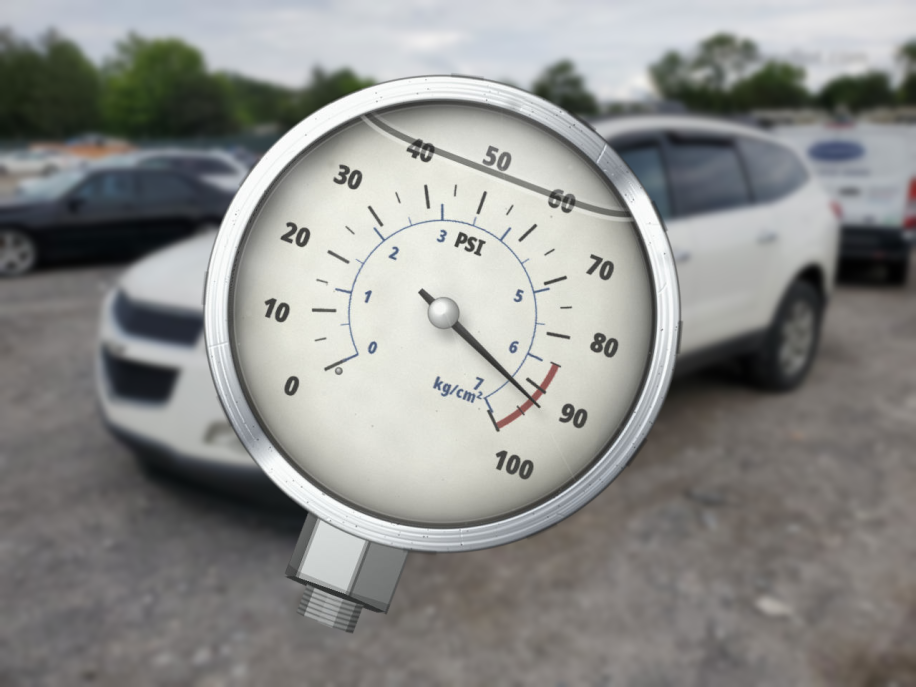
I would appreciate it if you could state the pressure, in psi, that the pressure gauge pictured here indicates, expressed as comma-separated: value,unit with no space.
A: 92.5,psi
